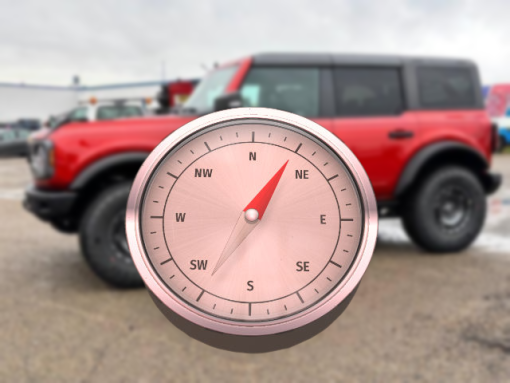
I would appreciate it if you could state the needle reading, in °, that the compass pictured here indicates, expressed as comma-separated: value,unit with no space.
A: 30,°
